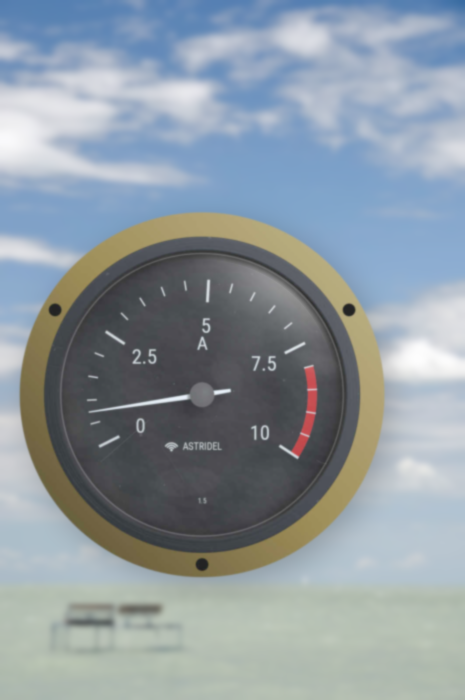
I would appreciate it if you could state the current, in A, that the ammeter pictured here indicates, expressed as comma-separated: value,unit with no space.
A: 0.75,A
